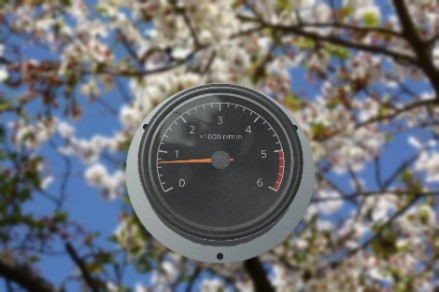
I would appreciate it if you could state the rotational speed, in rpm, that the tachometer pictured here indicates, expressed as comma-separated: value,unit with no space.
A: 700,rpm
